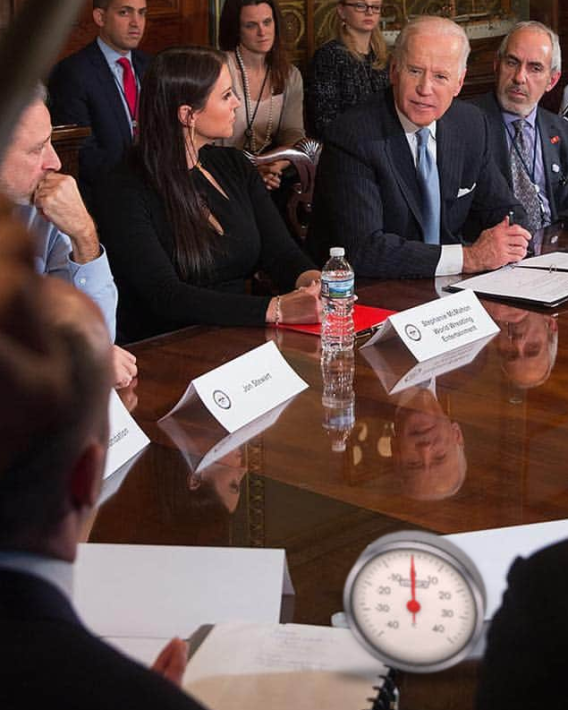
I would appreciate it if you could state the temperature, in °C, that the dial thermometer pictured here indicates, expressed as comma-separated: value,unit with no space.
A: 0,°C
